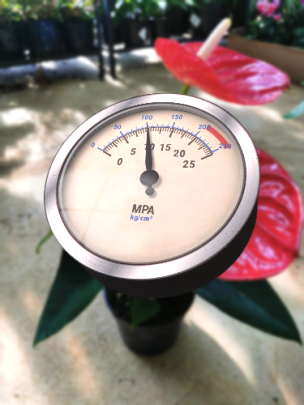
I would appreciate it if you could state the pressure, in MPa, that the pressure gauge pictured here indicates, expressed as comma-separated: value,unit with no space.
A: 10,MPa
